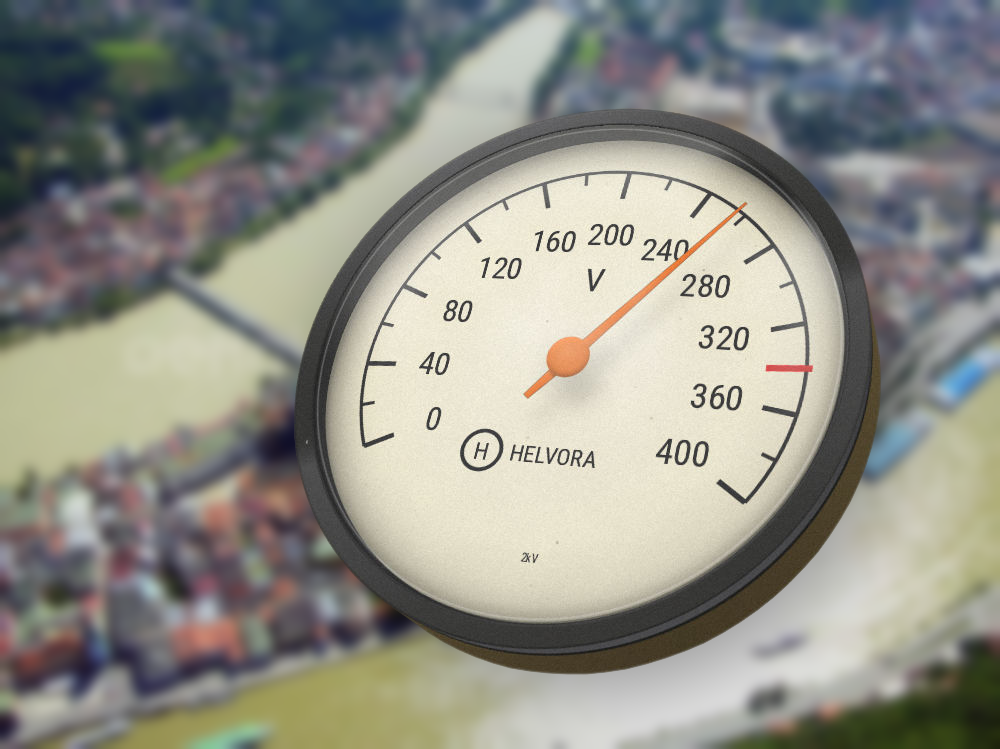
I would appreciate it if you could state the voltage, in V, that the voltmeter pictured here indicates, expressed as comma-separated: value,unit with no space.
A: 260,V
